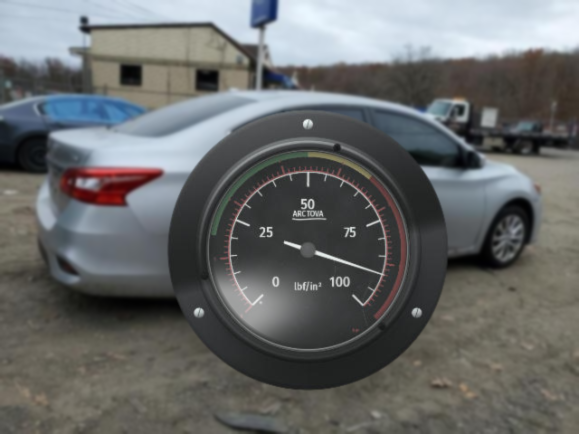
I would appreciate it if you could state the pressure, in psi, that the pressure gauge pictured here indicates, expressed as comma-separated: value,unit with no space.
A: 90,psi
